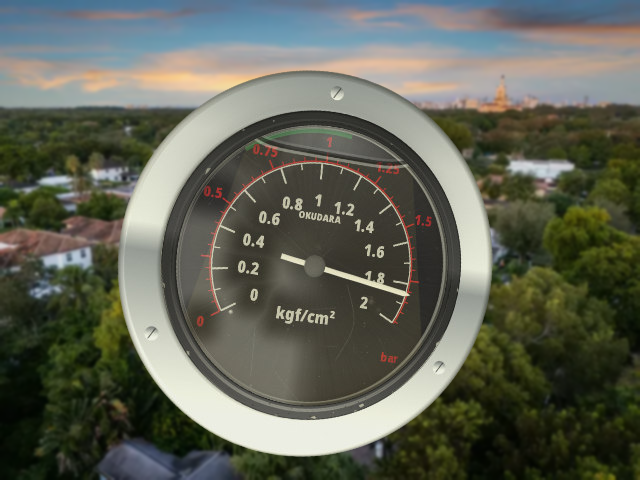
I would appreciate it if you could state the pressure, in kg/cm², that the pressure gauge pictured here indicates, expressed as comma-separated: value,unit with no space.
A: 1.85,kg/cm²
